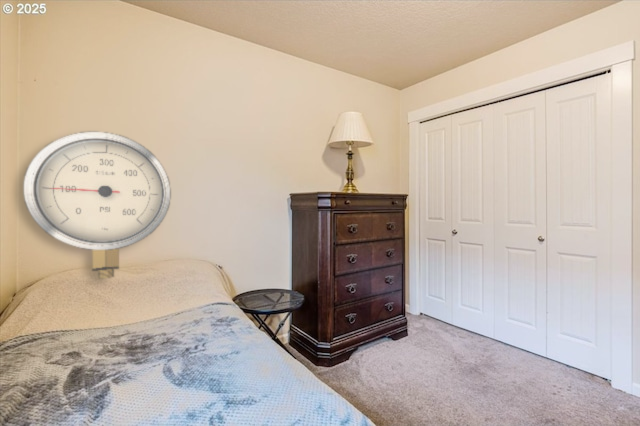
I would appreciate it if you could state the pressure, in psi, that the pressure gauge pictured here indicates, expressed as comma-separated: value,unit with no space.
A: 100,psi
